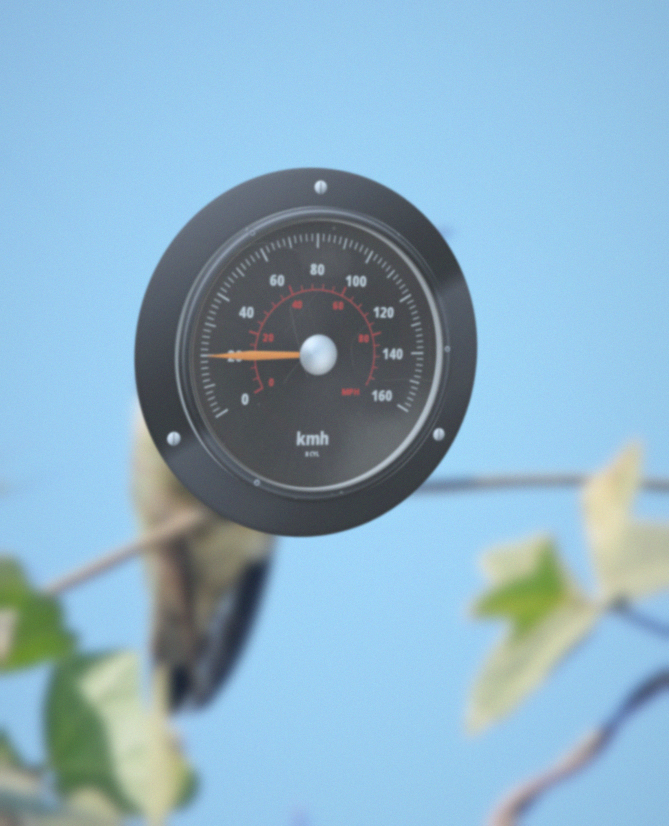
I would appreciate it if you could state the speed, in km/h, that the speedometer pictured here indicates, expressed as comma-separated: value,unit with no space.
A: 20,km/h
